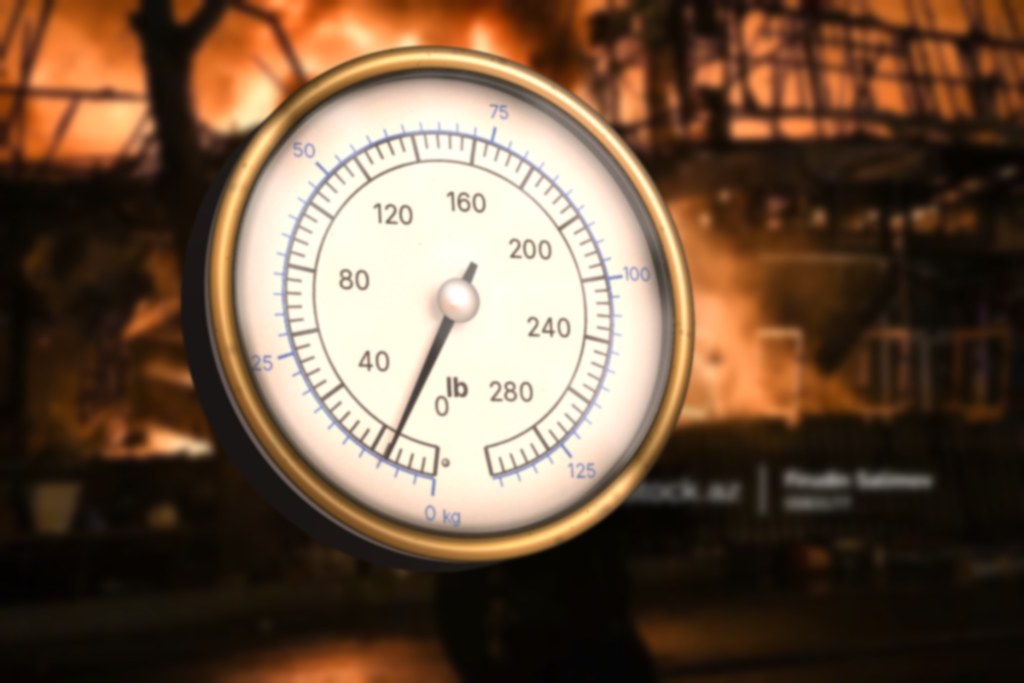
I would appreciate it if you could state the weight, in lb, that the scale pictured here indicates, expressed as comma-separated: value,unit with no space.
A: 16,lb
